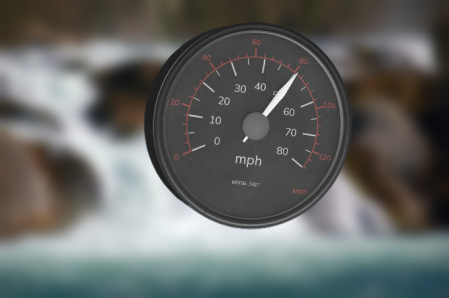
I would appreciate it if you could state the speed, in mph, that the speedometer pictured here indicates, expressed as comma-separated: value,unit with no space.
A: 50,mph
